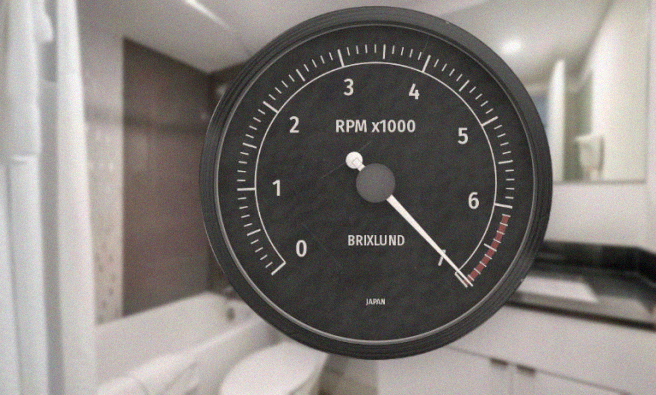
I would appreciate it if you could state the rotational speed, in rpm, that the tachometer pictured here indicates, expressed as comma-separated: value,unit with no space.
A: 6950,rpm
